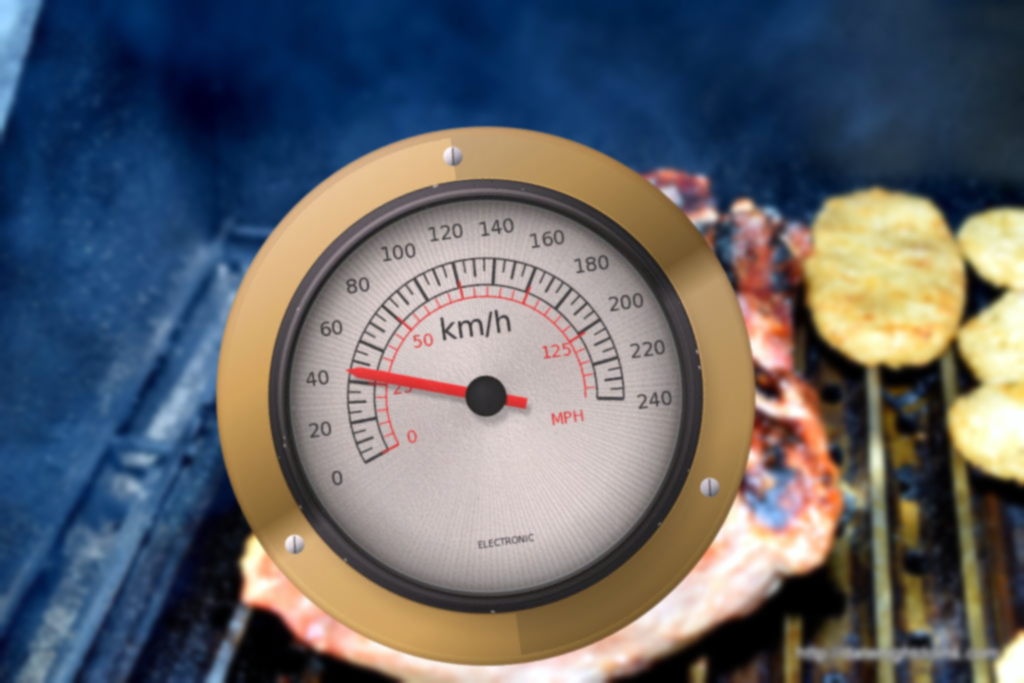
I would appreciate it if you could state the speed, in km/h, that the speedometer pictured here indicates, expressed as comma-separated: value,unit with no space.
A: 45,km/h
